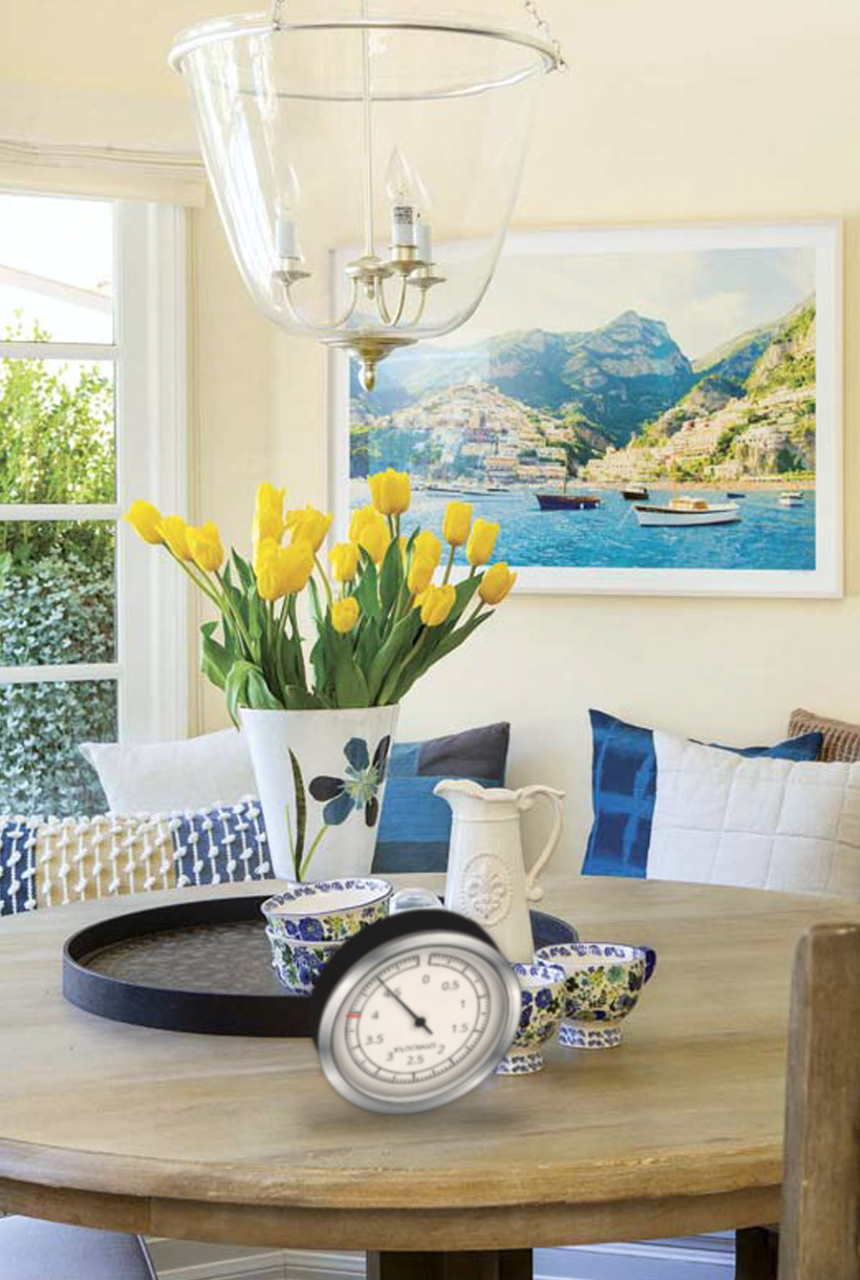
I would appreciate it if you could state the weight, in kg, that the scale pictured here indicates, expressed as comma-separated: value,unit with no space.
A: 4.5,kg
